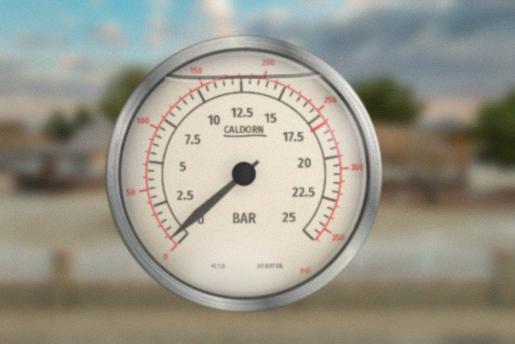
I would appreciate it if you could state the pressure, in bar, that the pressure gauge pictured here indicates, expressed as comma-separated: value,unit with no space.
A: 0.5,bar
